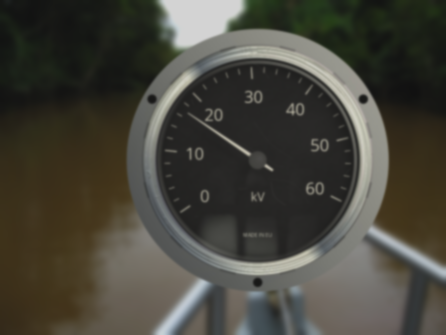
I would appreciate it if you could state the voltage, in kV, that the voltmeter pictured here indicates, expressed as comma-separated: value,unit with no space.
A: 17,kV
